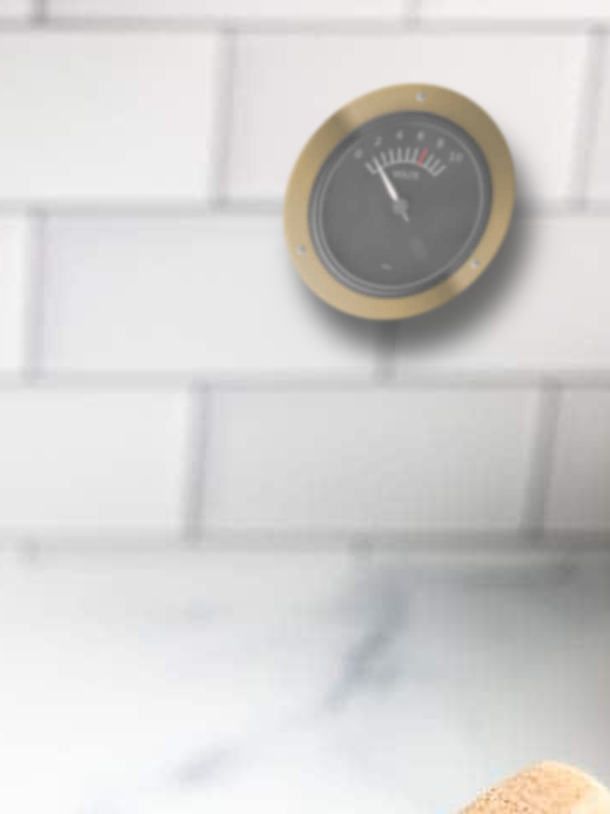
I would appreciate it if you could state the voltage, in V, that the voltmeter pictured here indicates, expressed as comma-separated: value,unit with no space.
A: 1,V
